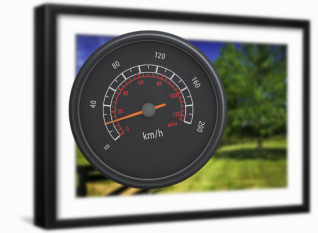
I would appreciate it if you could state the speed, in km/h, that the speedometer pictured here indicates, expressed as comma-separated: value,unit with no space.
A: 20,km/h
